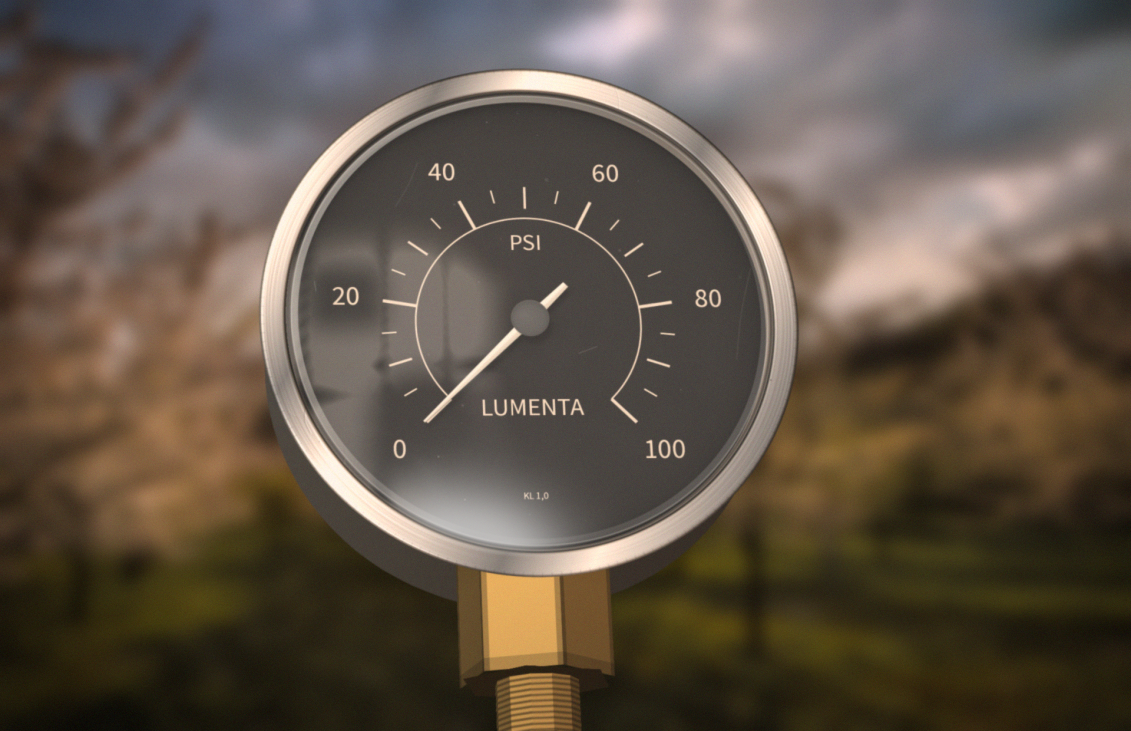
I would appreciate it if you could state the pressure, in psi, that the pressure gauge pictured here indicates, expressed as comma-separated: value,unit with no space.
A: 0,psi
